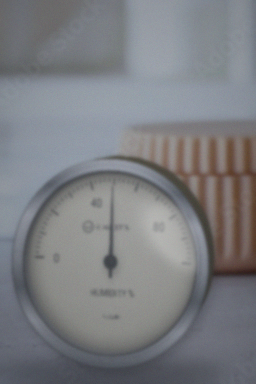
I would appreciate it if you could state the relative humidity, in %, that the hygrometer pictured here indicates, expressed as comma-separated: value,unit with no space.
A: 50,%
